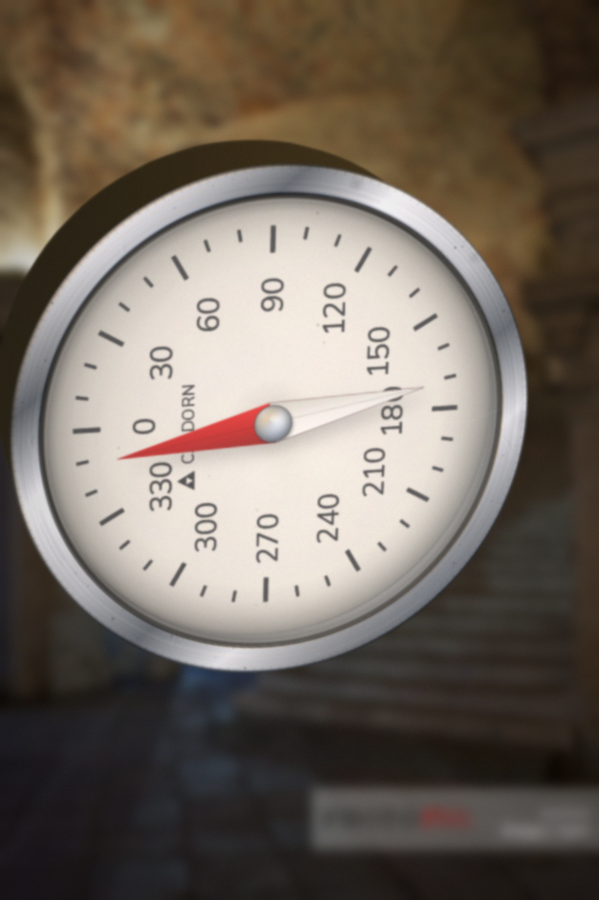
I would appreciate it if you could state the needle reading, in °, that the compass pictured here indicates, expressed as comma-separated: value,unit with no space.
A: 350,°
